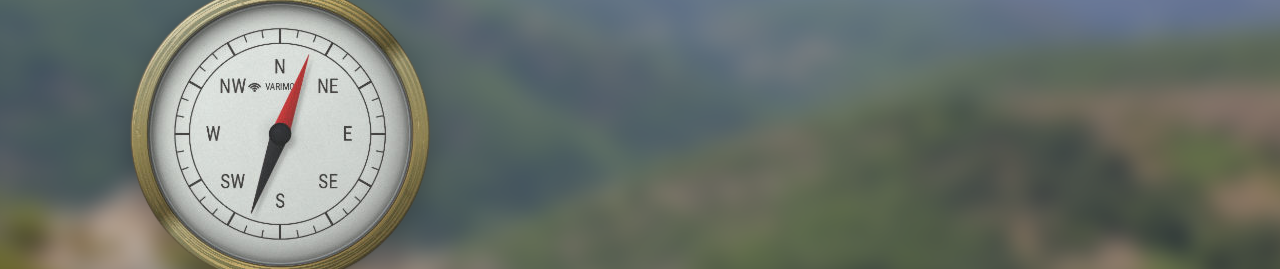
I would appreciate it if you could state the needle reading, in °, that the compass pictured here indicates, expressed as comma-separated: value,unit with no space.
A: 20,°
